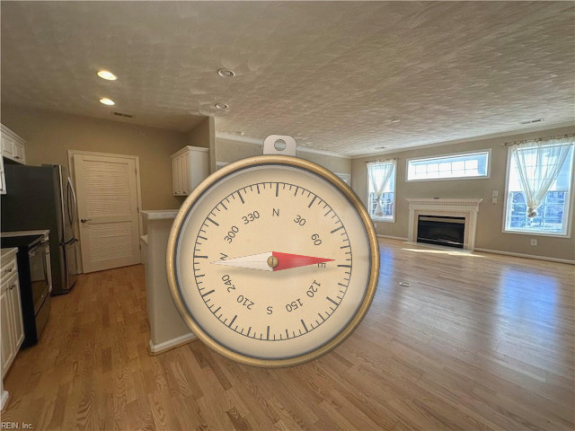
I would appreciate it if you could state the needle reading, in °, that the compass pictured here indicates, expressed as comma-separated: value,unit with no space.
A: 85,°
